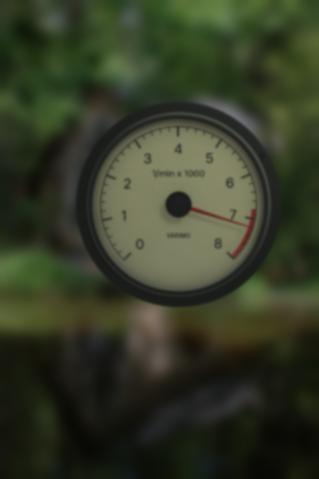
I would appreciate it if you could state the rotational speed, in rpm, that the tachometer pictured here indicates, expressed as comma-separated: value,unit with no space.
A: 7200,rpm
